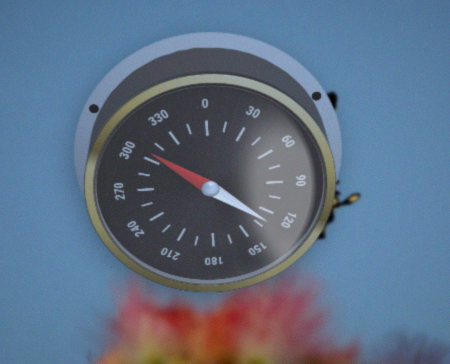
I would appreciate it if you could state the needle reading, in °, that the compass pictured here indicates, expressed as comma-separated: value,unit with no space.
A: 307.5,°
